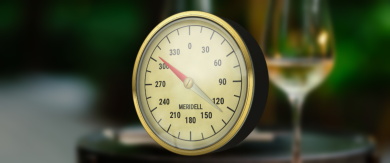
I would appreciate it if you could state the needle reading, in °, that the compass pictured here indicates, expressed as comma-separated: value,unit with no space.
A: 307.5,°
